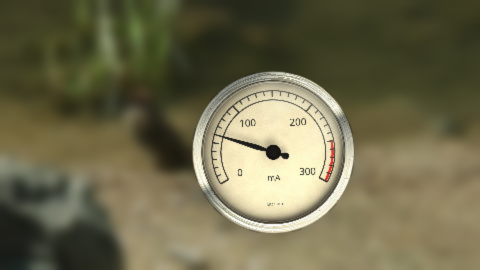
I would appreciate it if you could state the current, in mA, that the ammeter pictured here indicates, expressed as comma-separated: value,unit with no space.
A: 60,mA
